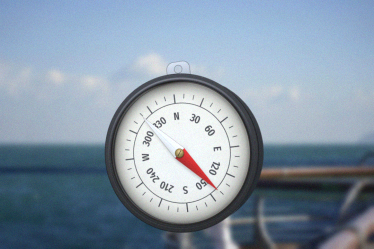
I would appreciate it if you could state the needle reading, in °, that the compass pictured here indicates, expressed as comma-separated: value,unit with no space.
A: 140,°
